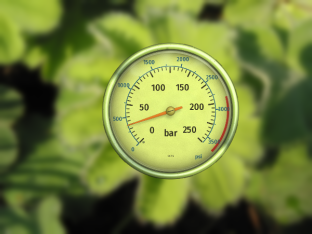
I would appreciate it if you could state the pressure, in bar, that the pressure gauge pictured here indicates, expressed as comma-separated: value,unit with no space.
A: 25,bar
